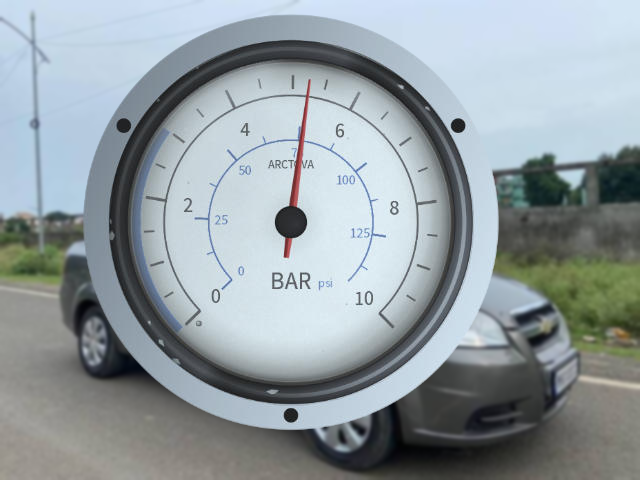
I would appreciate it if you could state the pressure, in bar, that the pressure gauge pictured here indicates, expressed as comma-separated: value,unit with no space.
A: 5.25,bar
